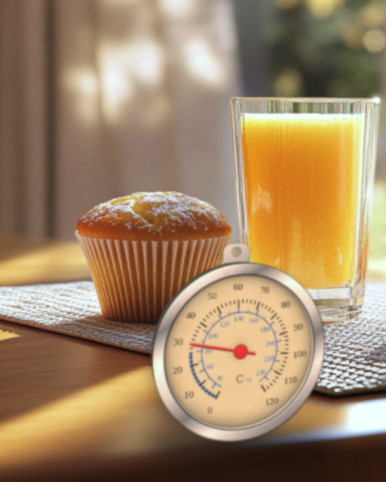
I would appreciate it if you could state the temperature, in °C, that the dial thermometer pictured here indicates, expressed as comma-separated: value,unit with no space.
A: 30,°C
